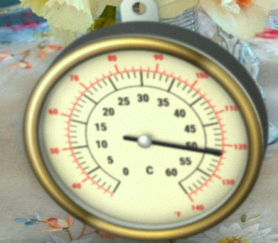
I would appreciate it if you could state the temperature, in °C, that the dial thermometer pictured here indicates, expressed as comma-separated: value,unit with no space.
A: 50,°C
